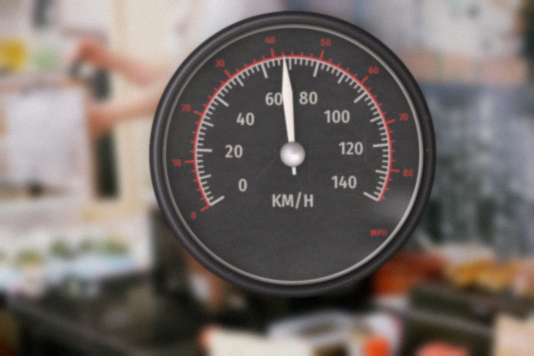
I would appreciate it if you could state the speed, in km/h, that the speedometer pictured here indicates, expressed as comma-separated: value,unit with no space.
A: 68,km/h
